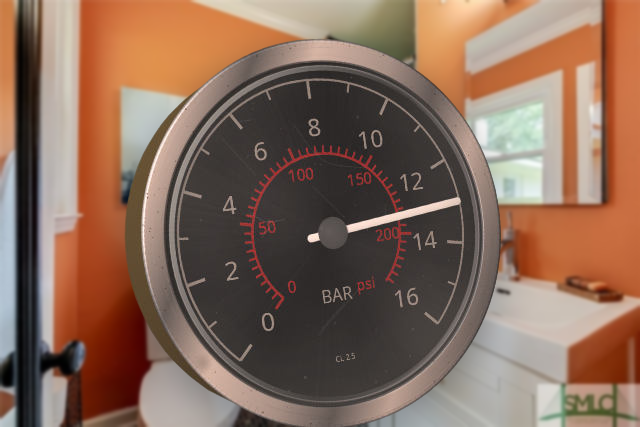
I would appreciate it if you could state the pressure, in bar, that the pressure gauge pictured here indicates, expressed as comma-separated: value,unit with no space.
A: 13,bar
